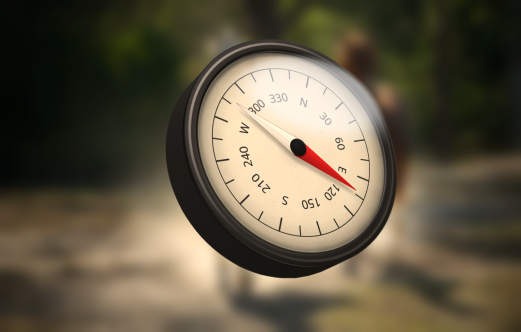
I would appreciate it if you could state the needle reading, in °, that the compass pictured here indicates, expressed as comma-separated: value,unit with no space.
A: 105,°
